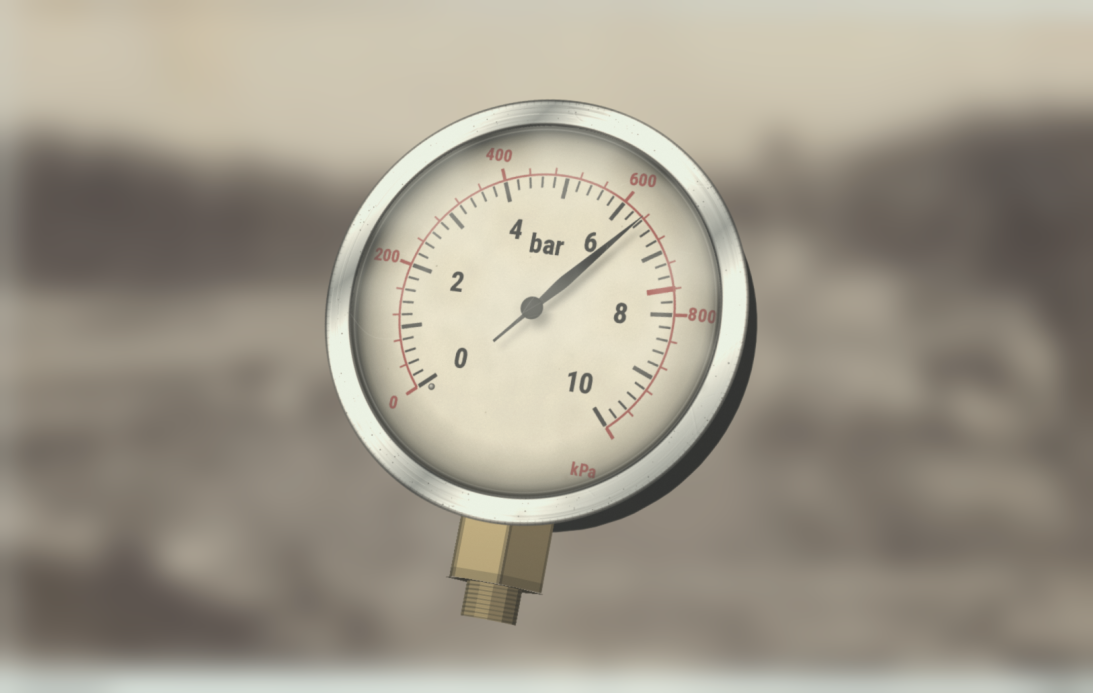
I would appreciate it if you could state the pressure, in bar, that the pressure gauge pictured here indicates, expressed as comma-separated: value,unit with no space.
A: 6.4,bar
